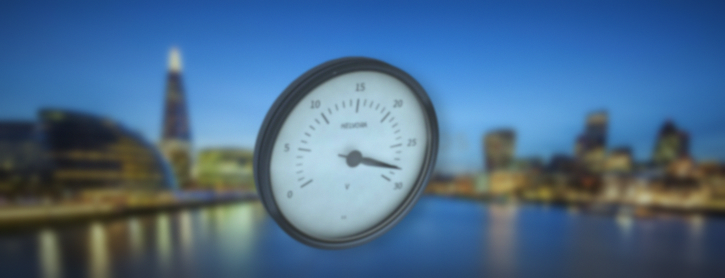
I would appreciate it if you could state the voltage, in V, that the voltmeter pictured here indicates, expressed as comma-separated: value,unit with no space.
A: 28,V
